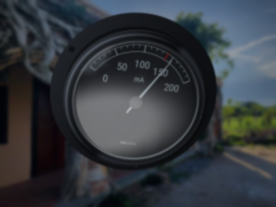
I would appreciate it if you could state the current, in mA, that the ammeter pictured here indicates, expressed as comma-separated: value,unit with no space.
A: 150,mA
